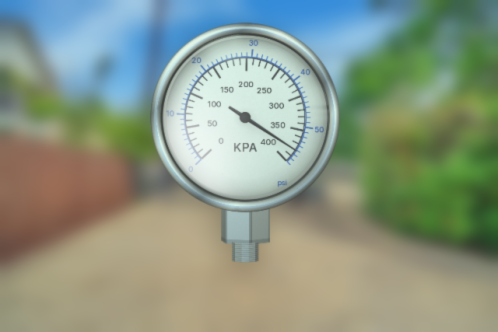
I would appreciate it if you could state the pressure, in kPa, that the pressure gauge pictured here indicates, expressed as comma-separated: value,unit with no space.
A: 380,kPa
